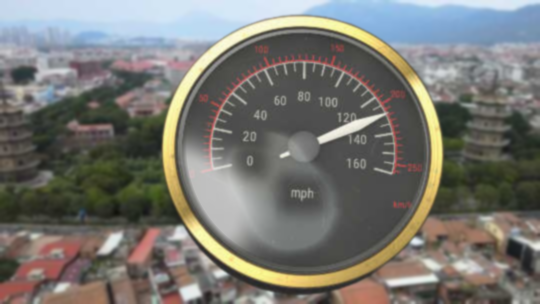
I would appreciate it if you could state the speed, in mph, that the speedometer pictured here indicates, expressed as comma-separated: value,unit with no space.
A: 130,mph
